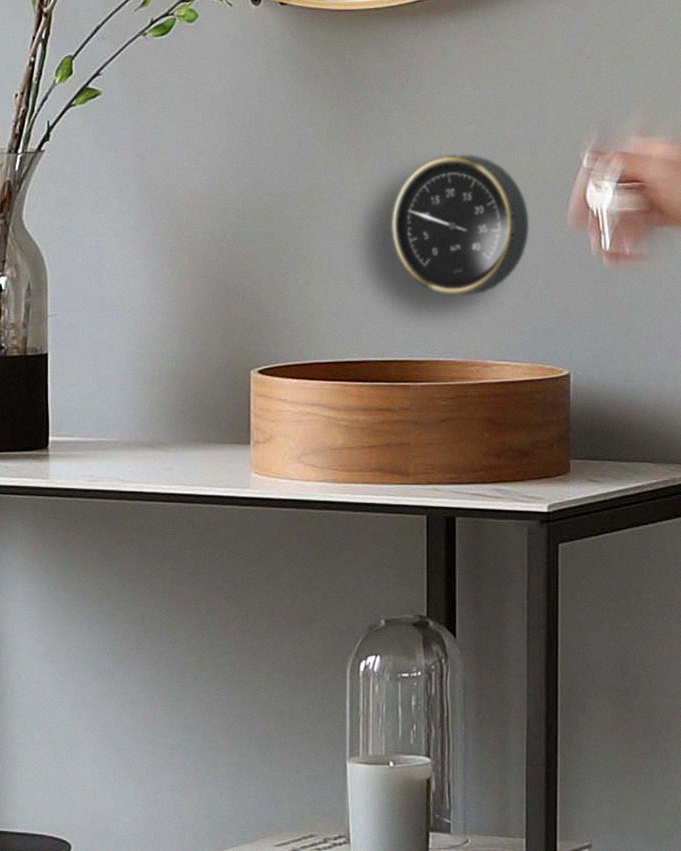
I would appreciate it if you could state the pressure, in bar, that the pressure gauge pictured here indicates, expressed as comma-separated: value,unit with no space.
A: 10,bar
